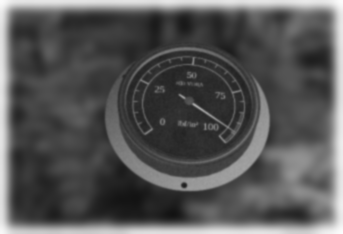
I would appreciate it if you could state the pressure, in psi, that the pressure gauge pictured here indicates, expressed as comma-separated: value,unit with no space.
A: 95,psi
